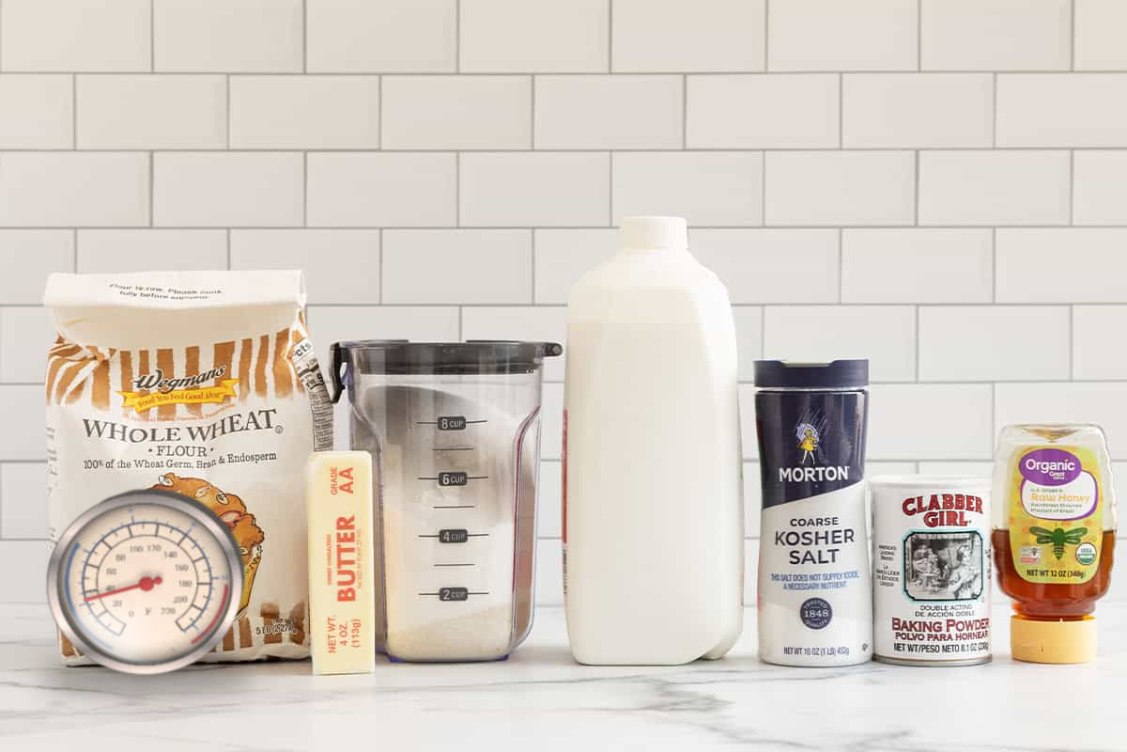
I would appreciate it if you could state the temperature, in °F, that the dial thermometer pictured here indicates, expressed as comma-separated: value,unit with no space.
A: 35,°F
